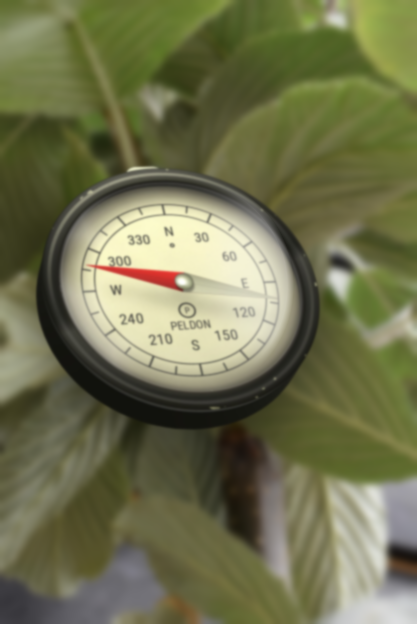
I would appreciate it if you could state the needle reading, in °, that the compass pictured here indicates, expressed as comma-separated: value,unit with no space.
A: 285,°
